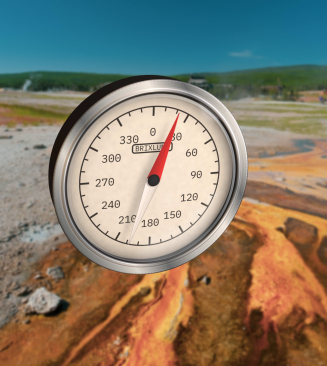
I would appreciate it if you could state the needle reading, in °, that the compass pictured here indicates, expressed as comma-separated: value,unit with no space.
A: 20,°
